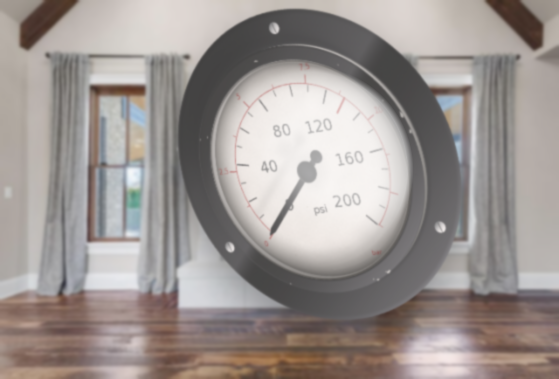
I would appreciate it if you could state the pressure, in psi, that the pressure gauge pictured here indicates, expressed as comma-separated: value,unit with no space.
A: 0,psi
